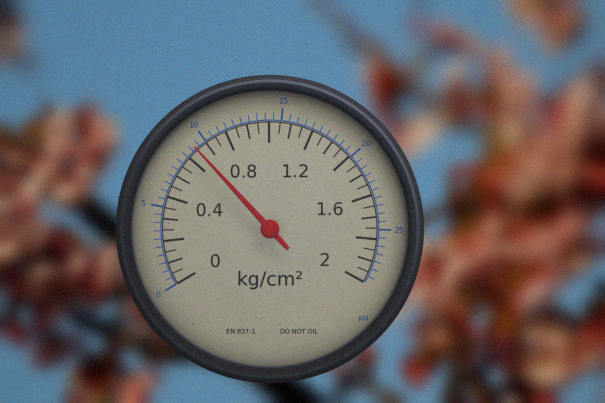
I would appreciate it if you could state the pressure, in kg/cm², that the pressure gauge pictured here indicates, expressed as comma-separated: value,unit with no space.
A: 0.65,kg/cm²
